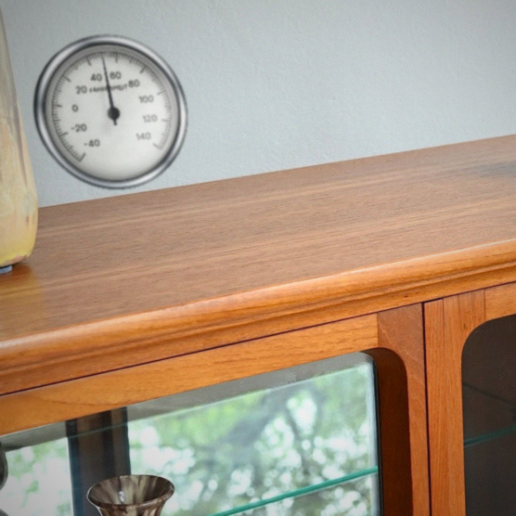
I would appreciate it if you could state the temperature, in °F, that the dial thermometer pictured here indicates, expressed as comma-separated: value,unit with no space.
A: 50,°F
